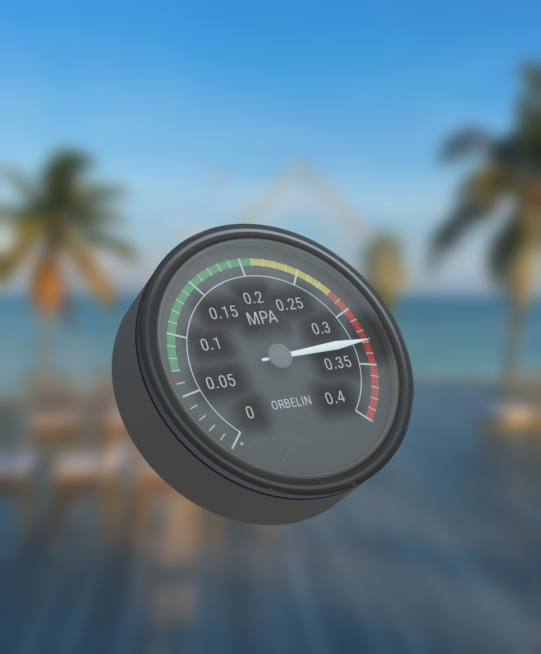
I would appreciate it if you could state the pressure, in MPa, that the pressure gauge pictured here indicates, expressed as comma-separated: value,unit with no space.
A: 0.33,MPa
